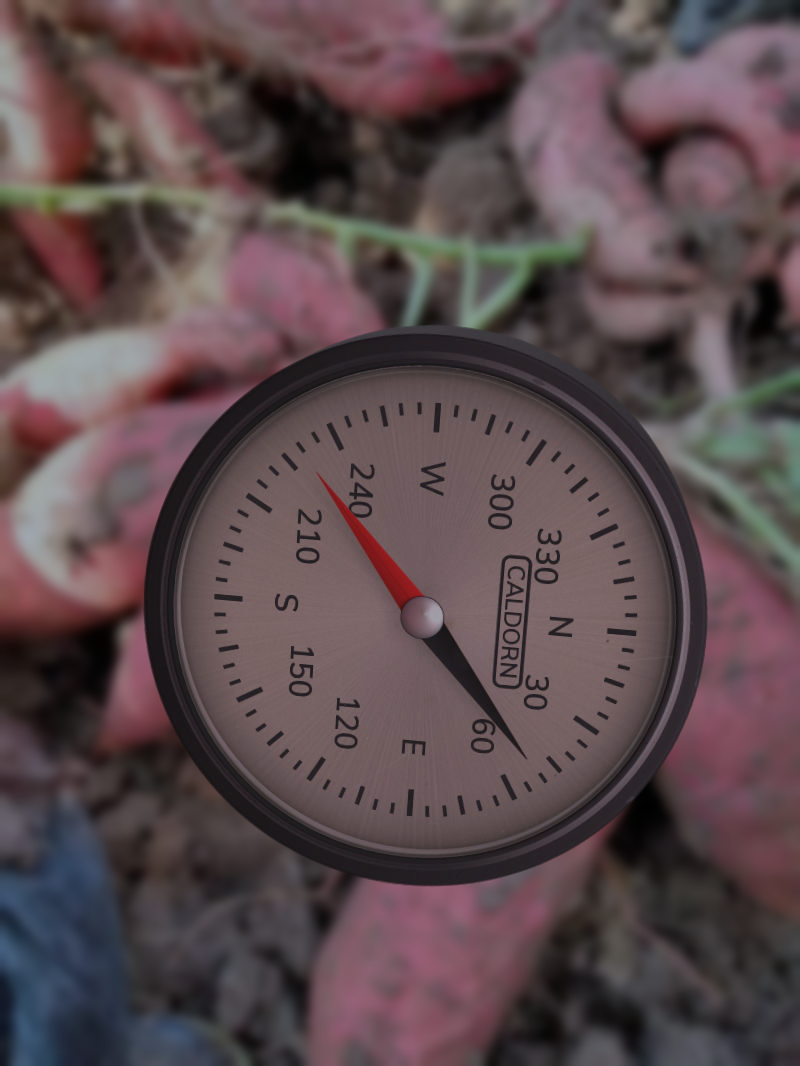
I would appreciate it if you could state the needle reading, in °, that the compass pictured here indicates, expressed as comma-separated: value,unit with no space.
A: 230,°
